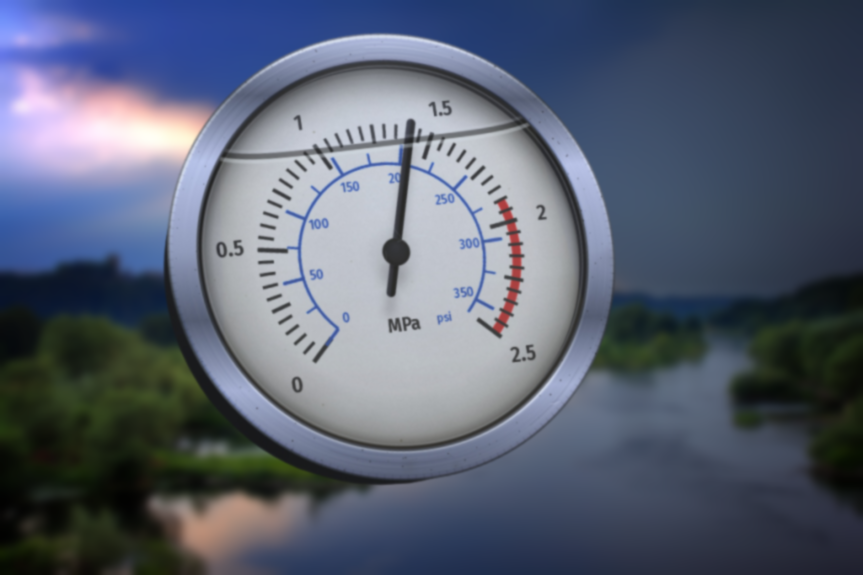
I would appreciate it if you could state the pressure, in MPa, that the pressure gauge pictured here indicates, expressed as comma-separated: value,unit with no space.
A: 1.4,MPa
